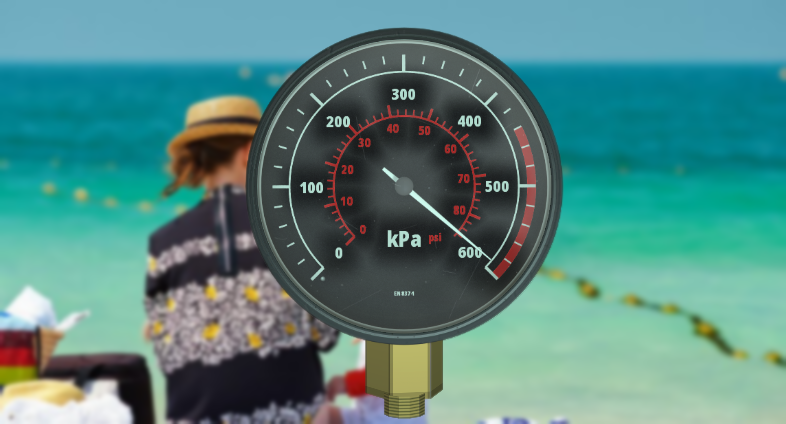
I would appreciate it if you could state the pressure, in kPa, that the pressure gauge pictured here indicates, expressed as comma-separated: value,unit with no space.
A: 590,kPa
